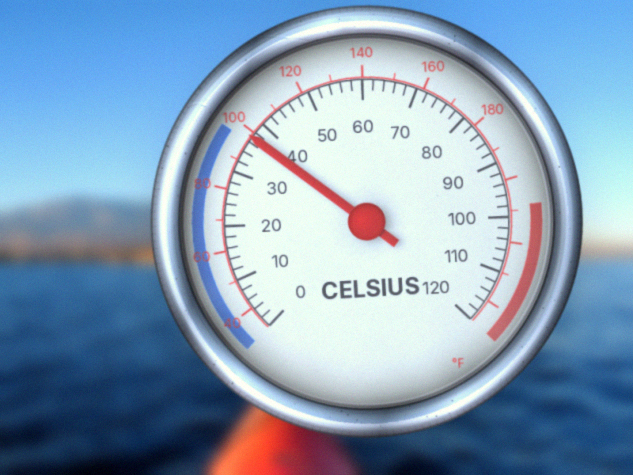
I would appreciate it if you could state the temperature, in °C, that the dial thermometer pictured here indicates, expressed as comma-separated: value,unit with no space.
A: 37,°C
